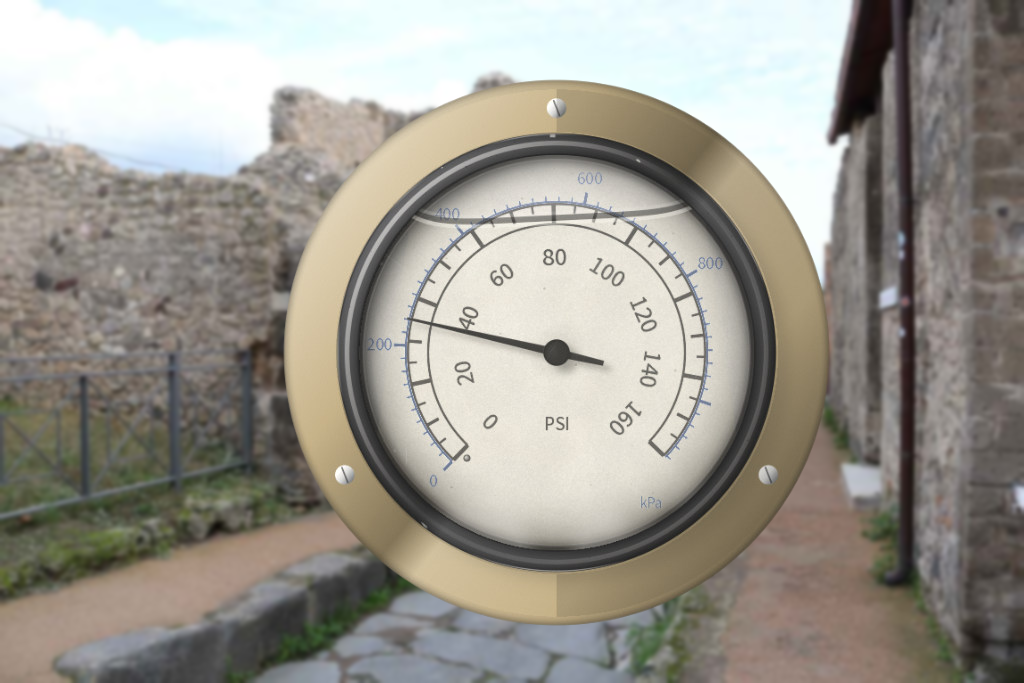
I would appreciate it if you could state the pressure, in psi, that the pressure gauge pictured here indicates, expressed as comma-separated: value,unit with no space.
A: 35,psi
